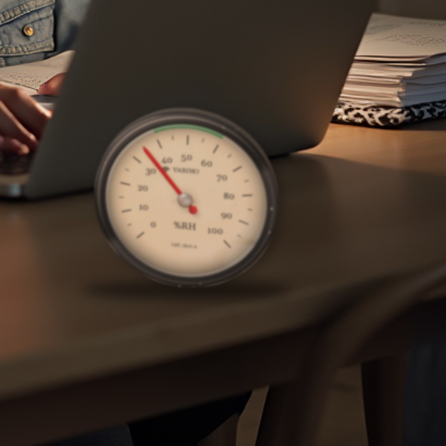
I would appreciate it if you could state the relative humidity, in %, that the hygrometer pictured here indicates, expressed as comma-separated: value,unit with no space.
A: 35,%
